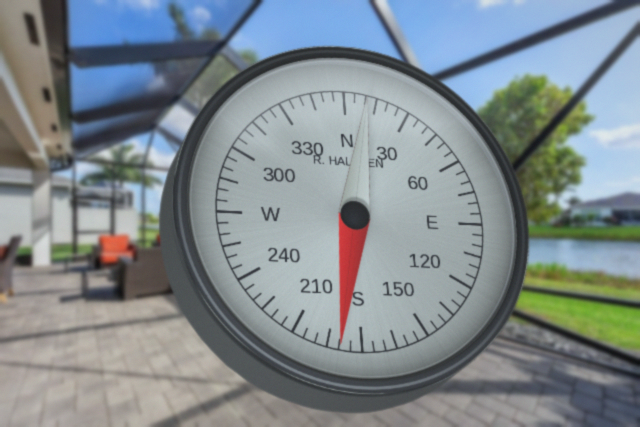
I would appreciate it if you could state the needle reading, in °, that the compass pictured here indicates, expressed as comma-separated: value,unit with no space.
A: 190,°
